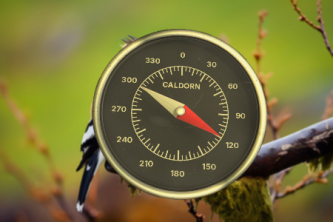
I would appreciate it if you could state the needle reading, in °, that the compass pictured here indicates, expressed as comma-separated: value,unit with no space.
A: 120,°
